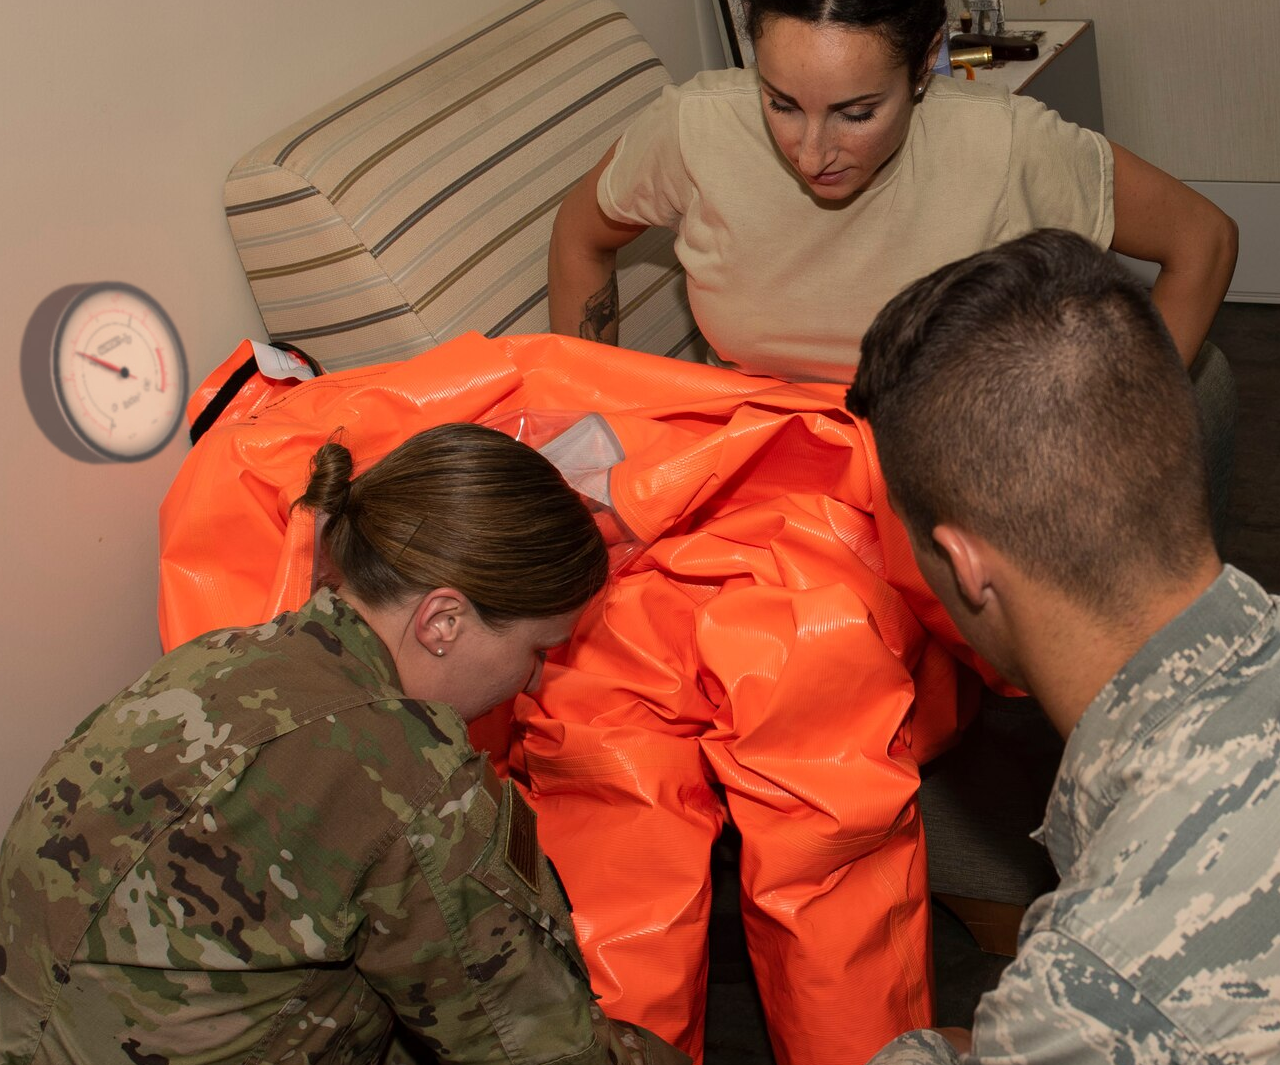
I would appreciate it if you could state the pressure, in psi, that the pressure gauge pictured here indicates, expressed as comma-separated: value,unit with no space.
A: 10,psi
